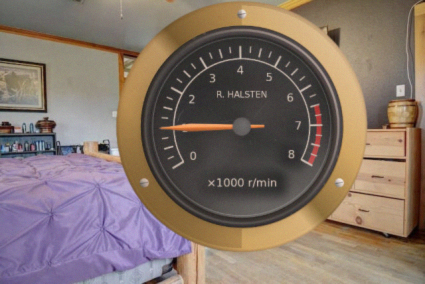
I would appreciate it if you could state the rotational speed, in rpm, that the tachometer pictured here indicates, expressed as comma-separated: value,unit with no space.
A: 1000,rpm
